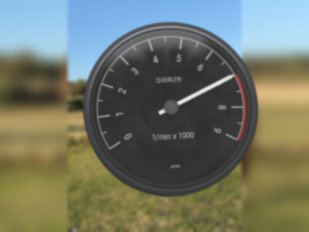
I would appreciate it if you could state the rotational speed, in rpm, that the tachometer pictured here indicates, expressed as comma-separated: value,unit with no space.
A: 7000,rpm
